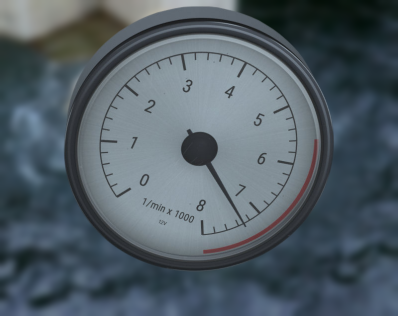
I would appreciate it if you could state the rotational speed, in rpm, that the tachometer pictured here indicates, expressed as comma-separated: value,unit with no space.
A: 7300,rpm
